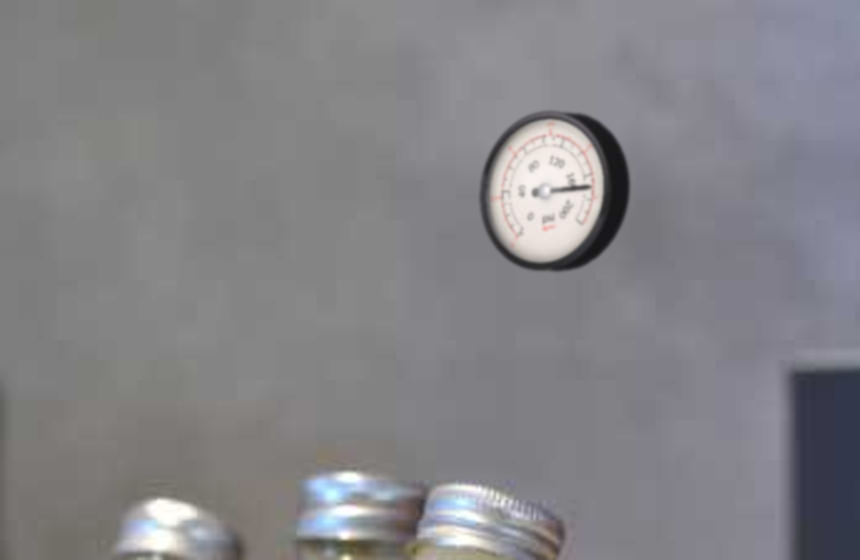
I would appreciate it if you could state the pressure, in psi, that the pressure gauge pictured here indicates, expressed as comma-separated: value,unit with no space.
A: 170,psi
